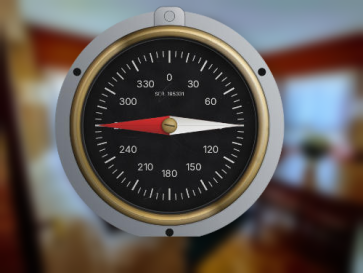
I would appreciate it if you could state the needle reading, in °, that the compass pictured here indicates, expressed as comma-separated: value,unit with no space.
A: 270,°
